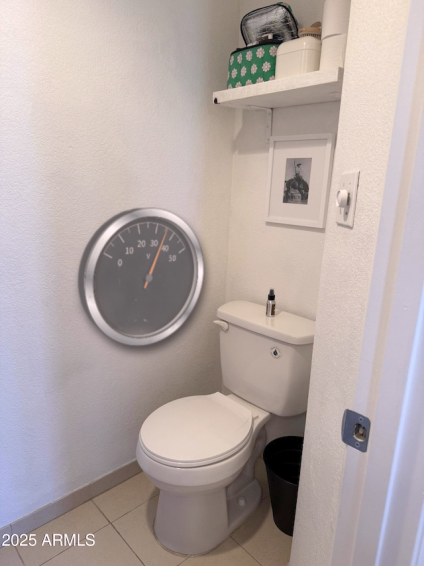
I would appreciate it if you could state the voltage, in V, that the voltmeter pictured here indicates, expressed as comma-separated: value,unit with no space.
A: 35,V
